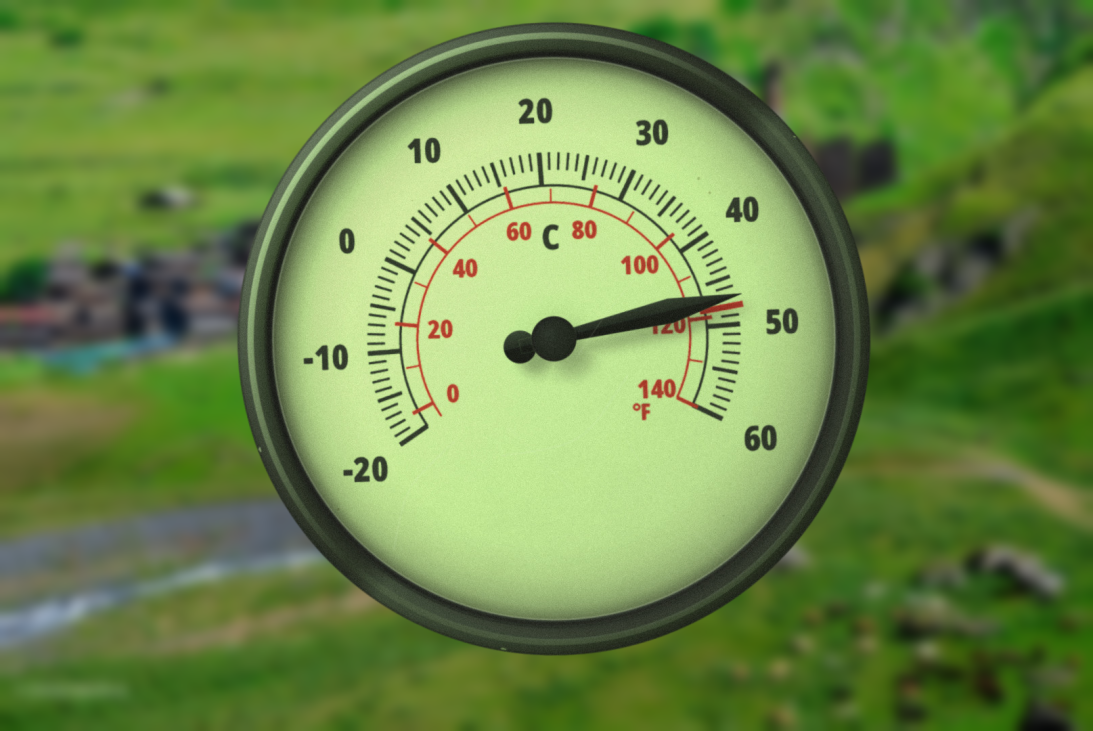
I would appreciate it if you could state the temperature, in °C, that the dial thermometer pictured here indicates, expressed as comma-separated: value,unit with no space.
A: 47,°C
